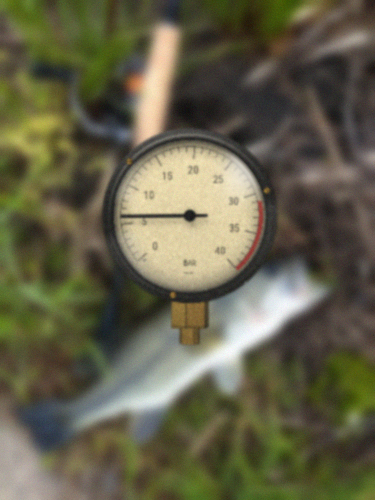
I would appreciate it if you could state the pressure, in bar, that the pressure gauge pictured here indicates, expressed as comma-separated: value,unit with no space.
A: 6,bar
